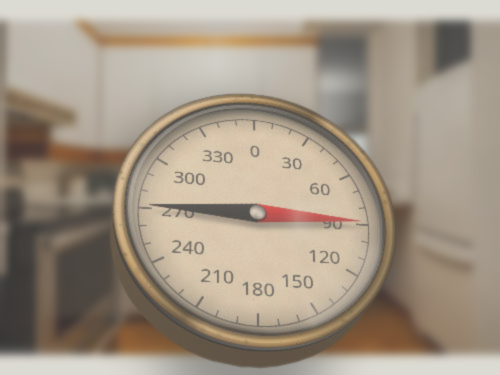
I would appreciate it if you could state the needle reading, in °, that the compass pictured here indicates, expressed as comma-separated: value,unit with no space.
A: 90,°
